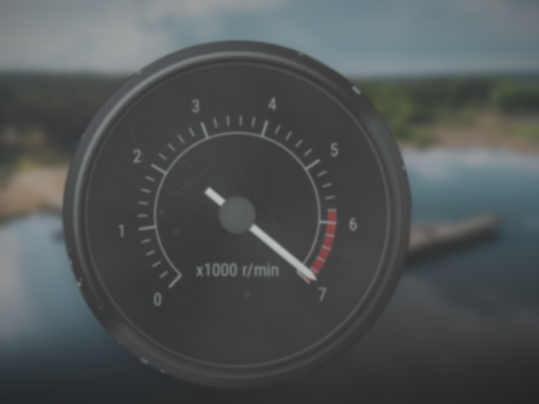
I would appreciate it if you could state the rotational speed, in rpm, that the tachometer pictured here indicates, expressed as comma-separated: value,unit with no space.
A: 6900,rpm
